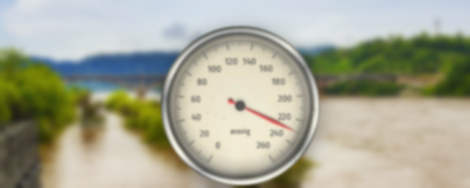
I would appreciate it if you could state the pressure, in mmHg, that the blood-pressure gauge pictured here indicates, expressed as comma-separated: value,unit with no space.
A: 230,mmHg
